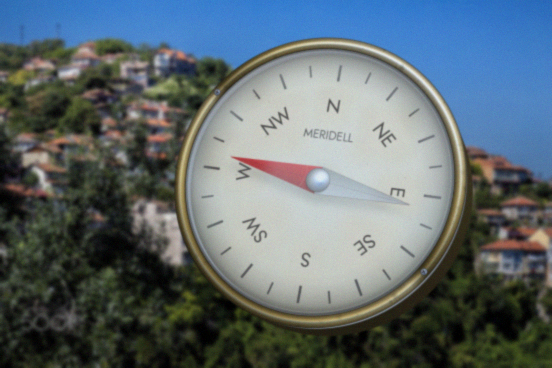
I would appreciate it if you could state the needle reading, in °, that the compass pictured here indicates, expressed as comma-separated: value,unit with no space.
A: 277.5,°
